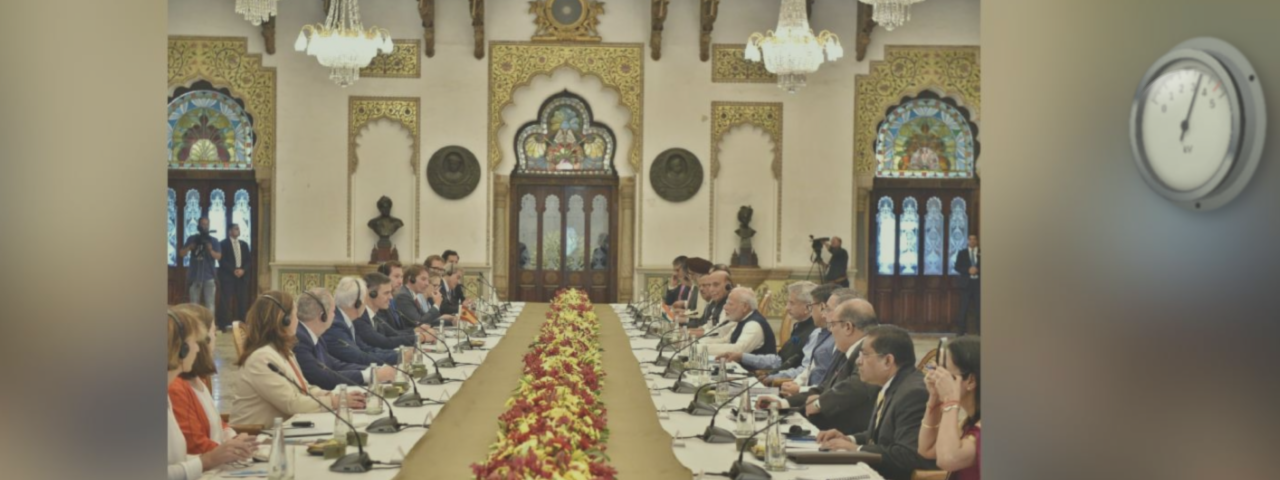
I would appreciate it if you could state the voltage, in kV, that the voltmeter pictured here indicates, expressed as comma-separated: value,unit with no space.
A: 3.5,kV
